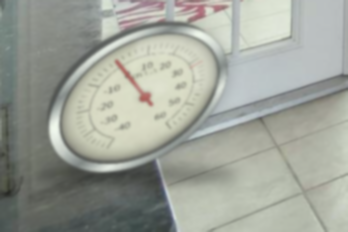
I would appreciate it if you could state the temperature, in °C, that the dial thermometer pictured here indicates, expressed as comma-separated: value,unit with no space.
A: 0,°C
